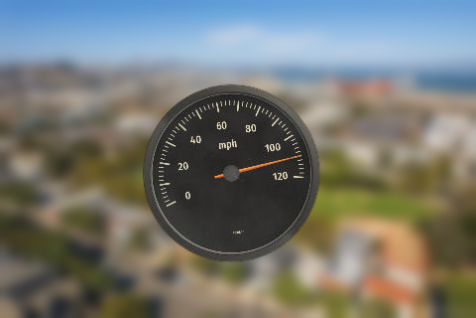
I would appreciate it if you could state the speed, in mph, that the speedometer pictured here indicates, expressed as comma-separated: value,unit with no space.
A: 110,mph
